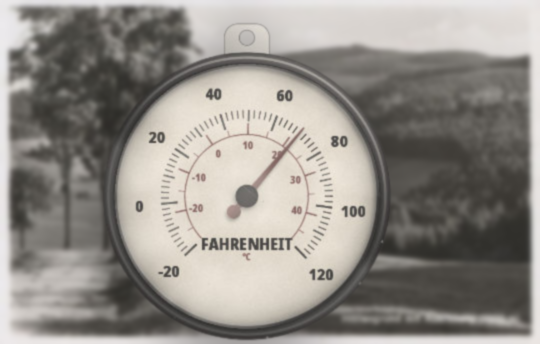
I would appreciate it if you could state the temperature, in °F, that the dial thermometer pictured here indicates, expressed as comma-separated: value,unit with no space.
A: 70,°F
